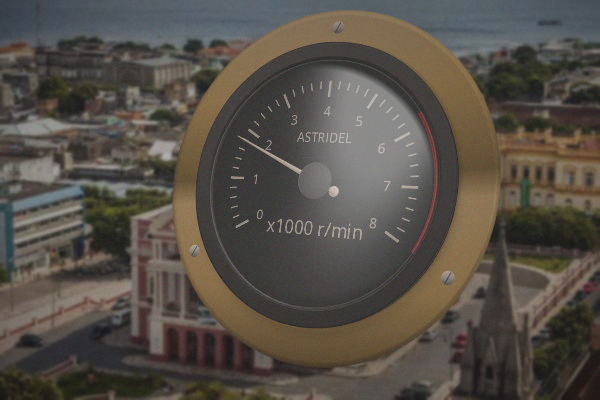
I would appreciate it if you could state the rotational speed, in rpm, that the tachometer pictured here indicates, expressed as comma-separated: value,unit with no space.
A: 1800,rpm
